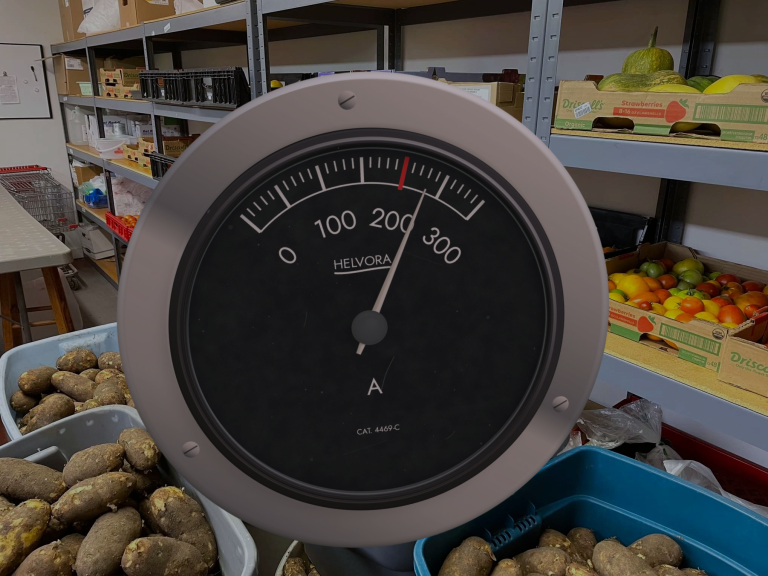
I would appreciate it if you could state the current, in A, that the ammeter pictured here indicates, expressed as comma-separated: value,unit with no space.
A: 230,A
